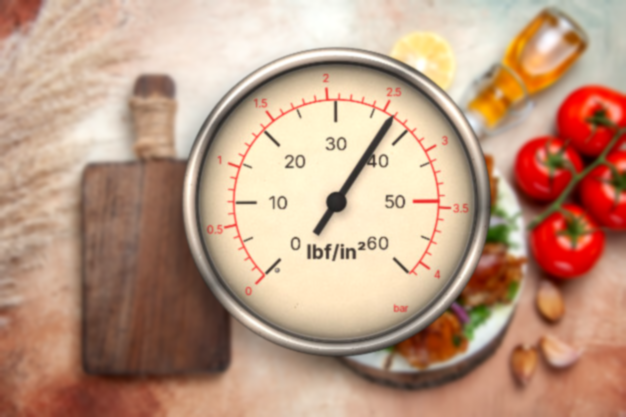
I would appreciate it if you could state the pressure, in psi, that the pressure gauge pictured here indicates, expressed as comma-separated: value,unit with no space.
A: 37.5,psi
